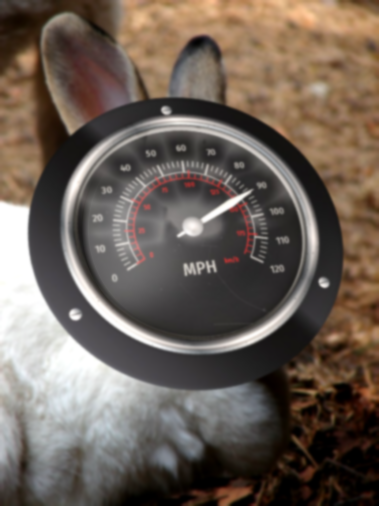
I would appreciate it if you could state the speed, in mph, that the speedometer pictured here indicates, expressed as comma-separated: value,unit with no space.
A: 90,mph
